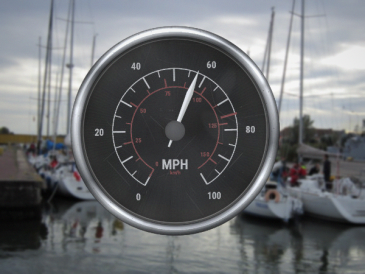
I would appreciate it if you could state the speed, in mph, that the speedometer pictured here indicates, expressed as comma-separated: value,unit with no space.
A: 57.5,mph
